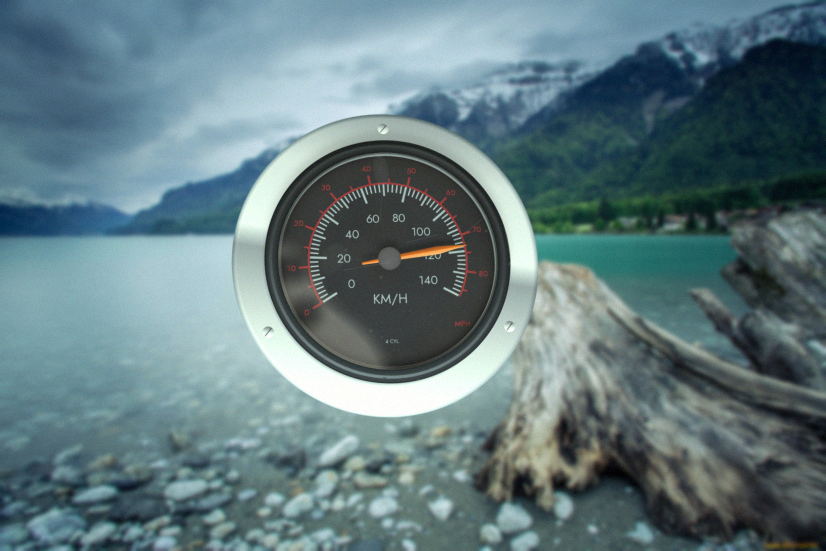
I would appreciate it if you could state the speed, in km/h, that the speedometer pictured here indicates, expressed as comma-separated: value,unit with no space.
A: 118,km/h
